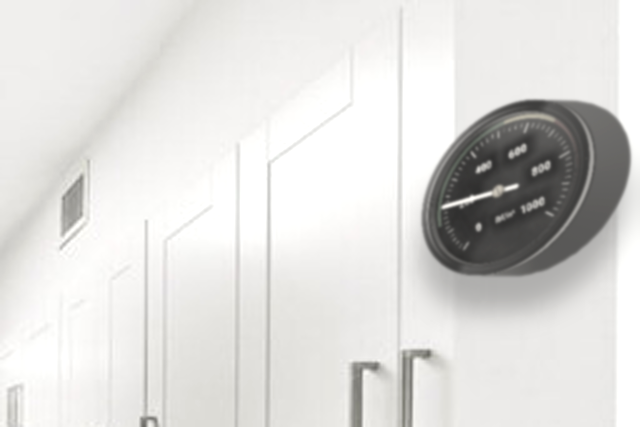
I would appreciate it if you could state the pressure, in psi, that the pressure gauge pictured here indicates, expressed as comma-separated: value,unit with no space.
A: 200,psi
